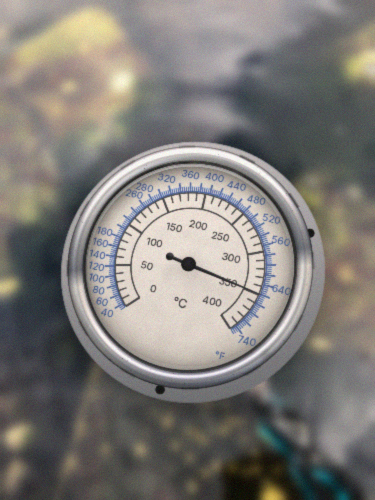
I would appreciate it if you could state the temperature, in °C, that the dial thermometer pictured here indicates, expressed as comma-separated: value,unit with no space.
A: 350,°C
